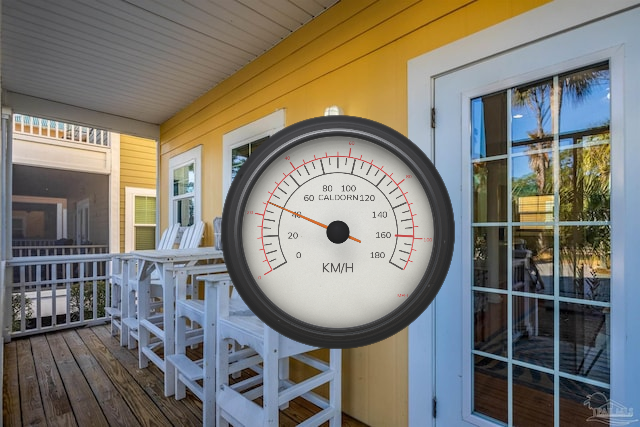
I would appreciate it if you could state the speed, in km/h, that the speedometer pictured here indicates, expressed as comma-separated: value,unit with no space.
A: 40,km/h
